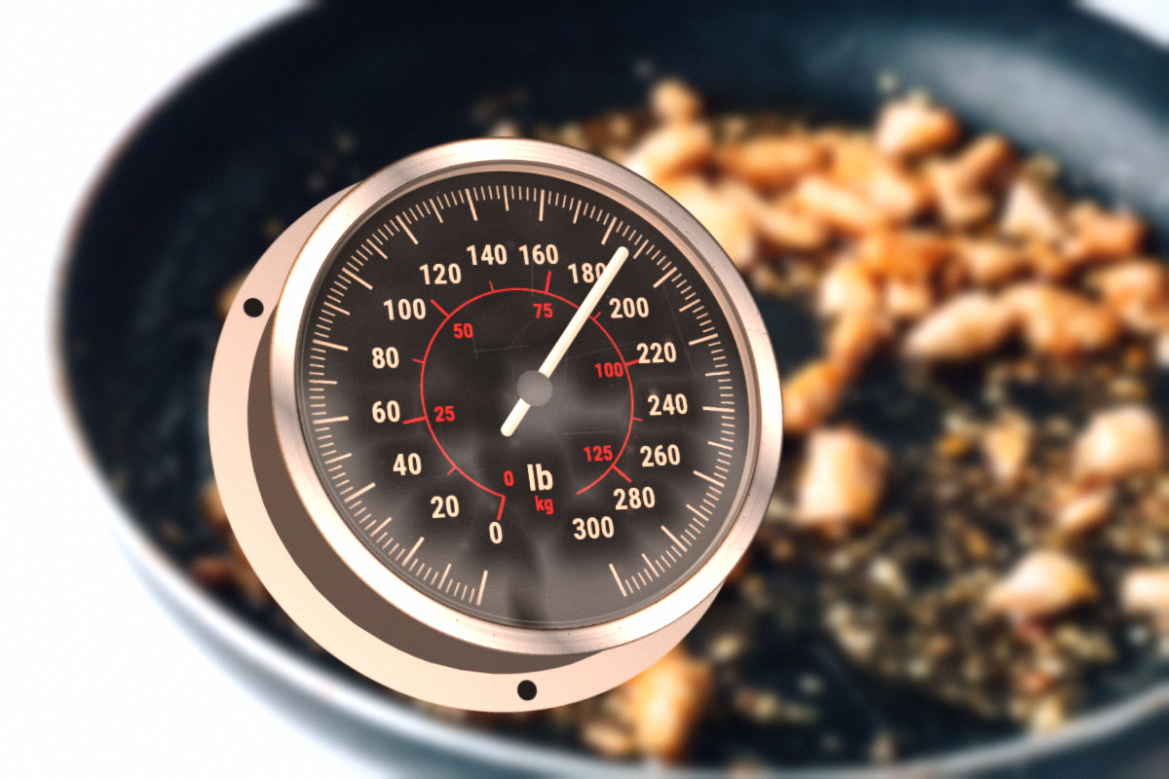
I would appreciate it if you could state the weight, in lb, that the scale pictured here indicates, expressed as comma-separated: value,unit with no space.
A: 186,lb
